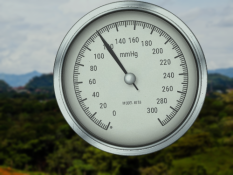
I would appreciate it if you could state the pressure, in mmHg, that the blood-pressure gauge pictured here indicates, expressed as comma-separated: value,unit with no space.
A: 120,mmHg
